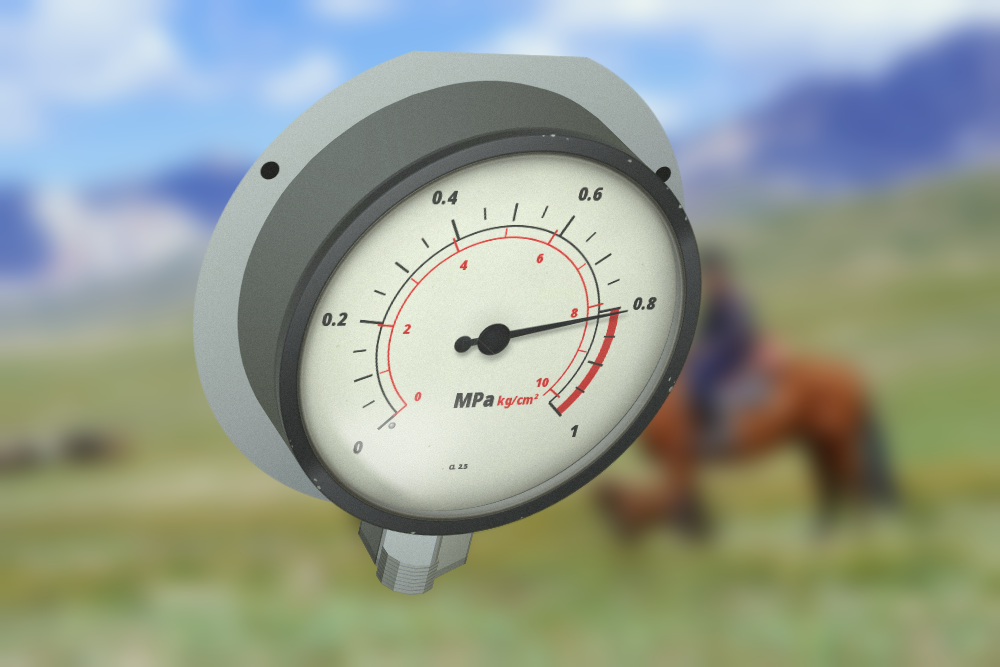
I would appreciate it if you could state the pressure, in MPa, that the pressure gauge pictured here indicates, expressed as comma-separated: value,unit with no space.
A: 0.8,MPa
